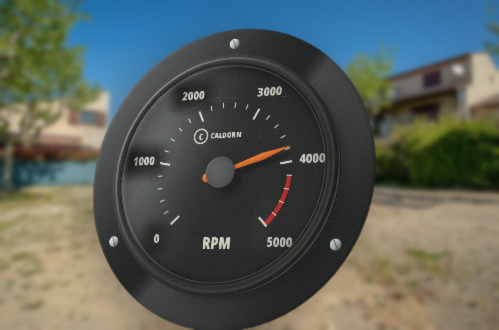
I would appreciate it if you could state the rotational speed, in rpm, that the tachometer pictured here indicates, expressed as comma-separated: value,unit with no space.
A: 3800,rpm
